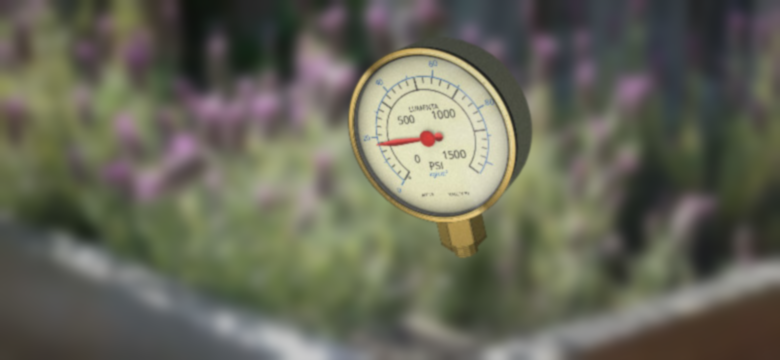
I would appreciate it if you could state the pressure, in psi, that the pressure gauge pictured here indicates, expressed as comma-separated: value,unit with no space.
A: 250,psi
